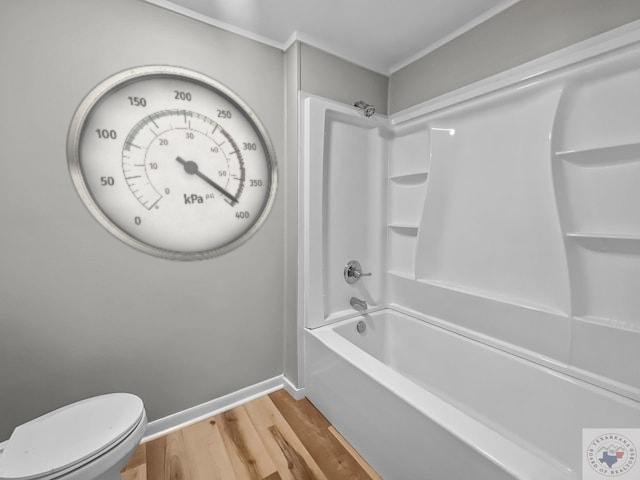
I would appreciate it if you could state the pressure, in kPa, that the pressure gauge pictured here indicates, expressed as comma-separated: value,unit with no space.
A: 390,kPa
